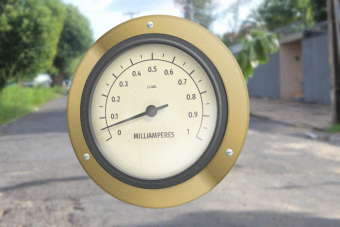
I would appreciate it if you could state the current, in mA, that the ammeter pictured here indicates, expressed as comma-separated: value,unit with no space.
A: 0.05,mA
